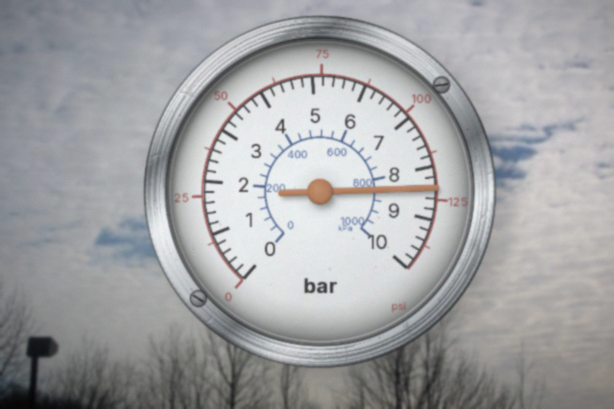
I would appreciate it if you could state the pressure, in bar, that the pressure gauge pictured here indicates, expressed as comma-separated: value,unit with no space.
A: 8.4,bar
